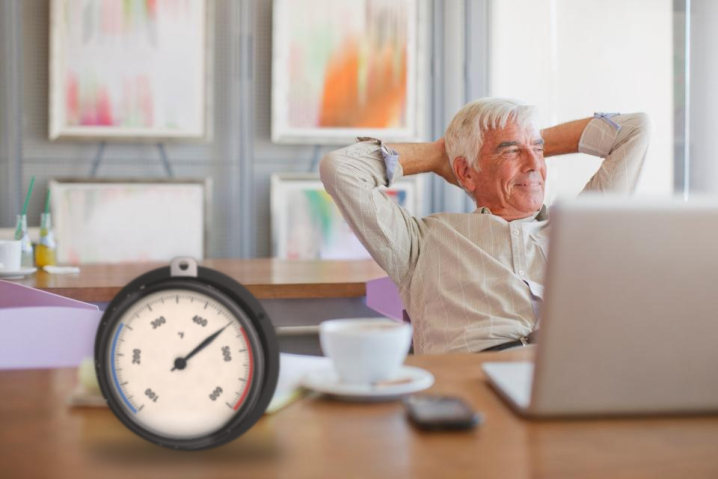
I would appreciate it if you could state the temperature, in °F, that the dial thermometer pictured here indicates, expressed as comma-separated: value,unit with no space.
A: 450,°F
